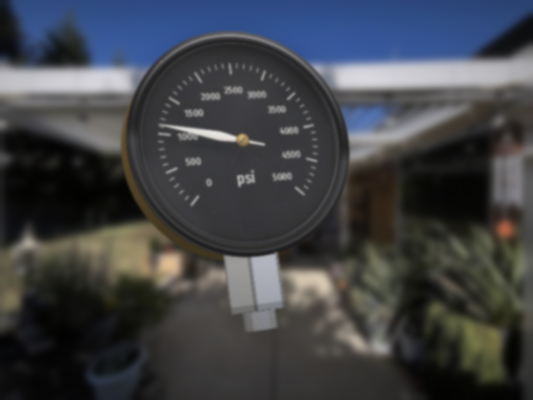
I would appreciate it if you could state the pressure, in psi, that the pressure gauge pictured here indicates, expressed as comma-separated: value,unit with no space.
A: 1100,psi
